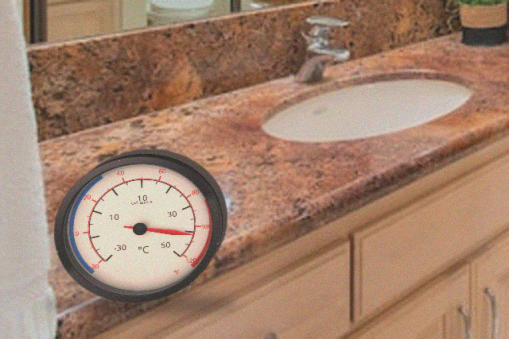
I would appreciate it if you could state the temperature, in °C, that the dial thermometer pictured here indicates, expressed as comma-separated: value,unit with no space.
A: 40,°C
